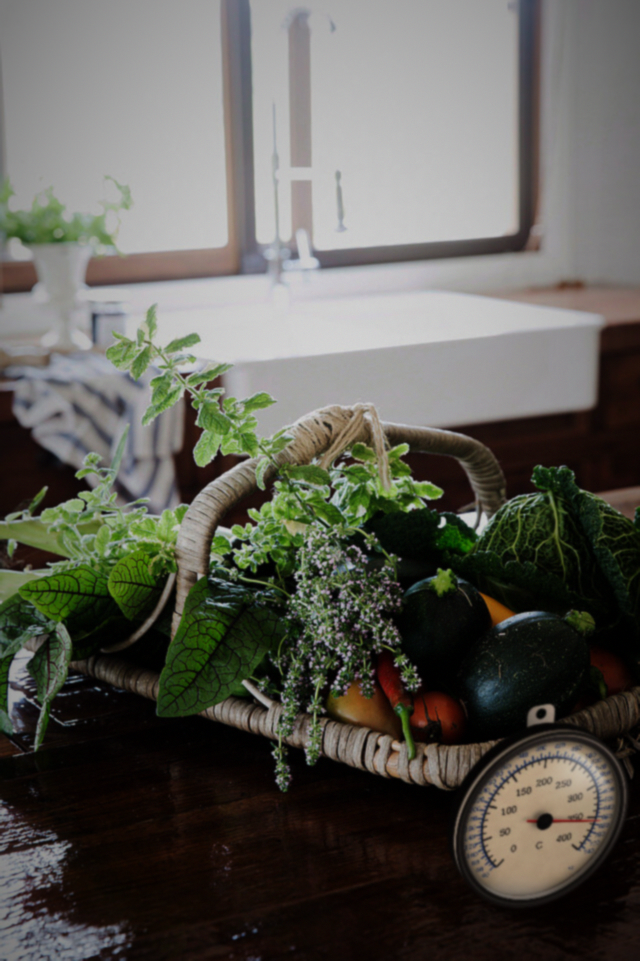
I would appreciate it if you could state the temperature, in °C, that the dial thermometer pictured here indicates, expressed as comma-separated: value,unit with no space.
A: 350,°C
